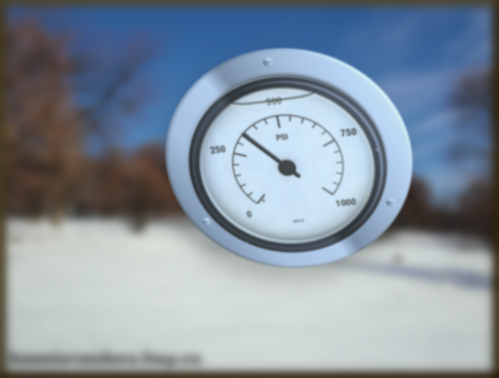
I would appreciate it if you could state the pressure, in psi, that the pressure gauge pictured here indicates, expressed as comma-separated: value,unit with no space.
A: 350,psi
